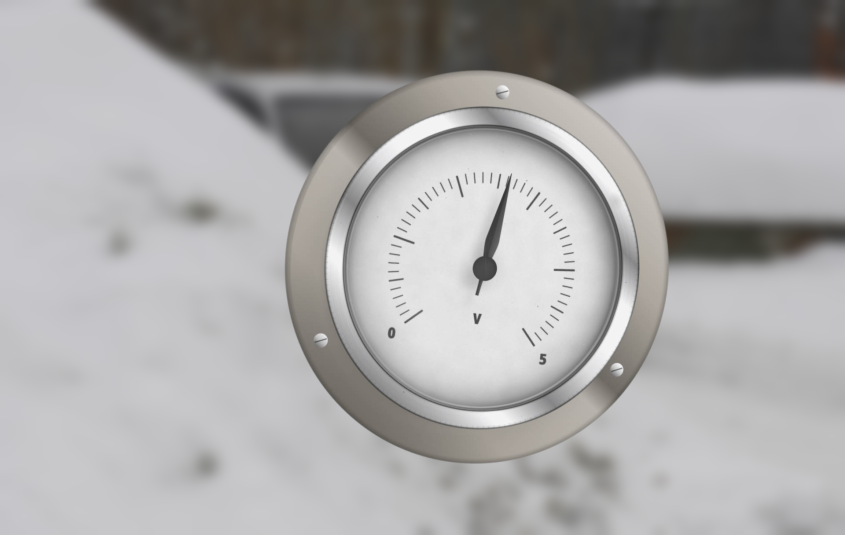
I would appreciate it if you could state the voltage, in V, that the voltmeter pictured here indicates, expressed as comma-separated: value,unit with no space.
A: 2.6,V
